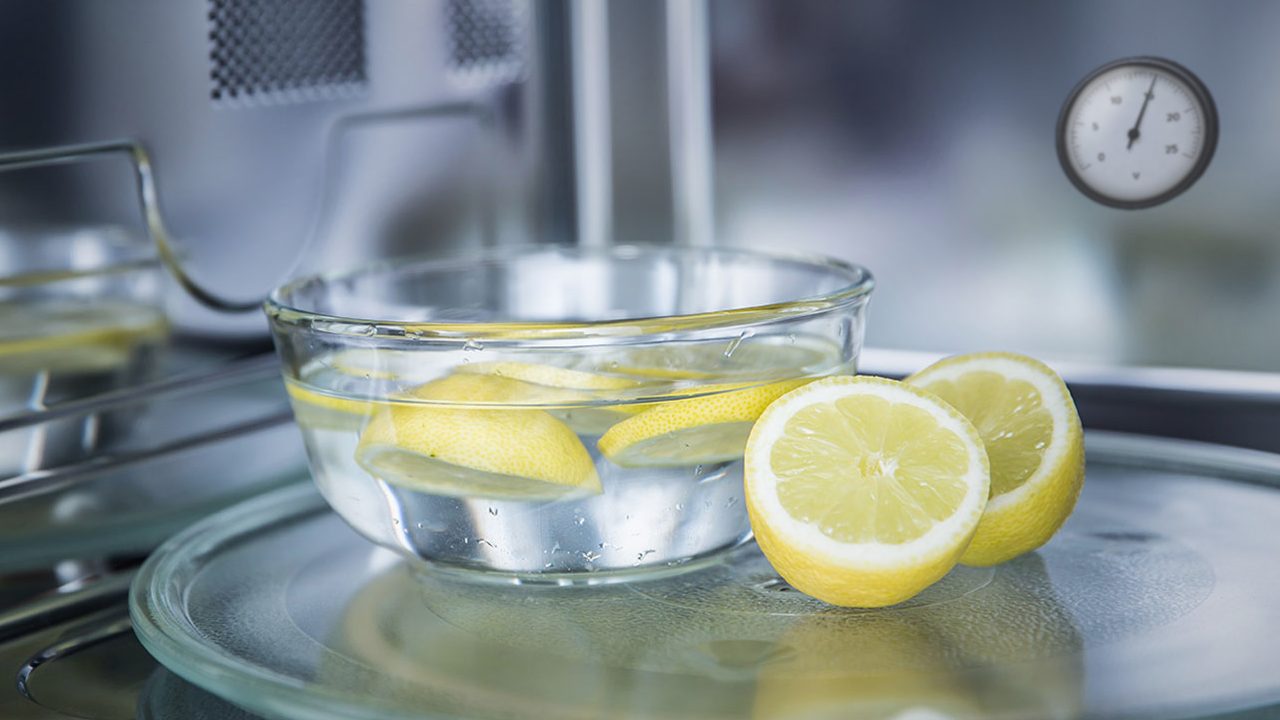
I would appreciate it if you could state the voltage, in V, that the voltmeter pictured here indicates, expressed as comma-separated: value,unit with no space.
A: 15,V
